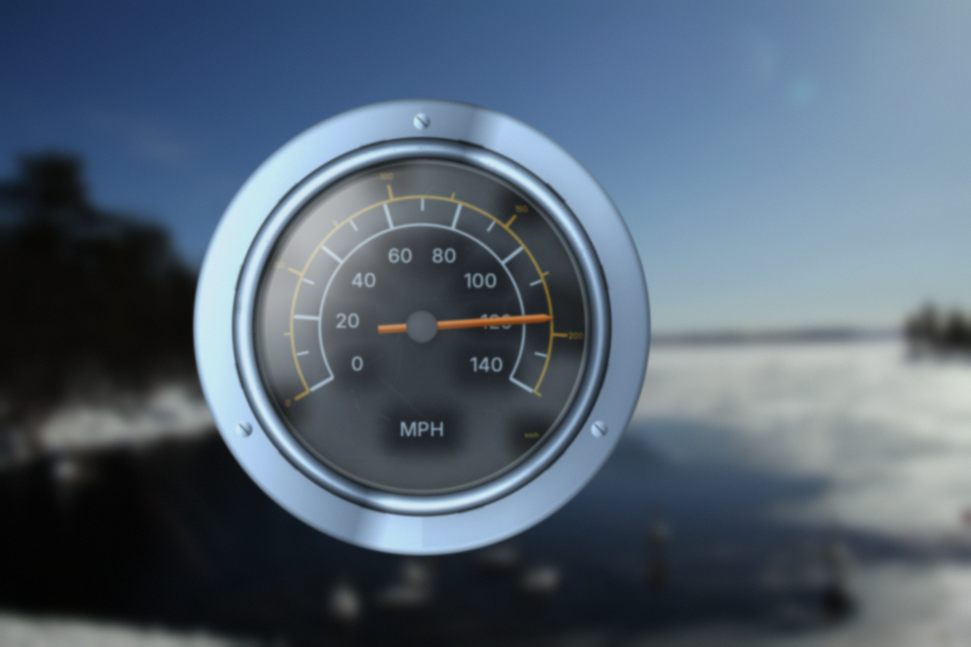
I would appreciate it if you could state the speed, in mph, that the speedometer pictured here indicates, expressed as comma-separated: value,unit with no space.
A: 120,mph
